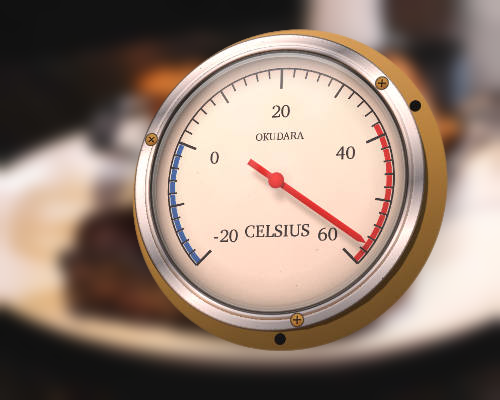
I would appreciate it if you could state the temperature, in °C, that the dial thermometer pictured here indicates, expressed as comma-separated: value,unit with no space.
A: 57,°C
